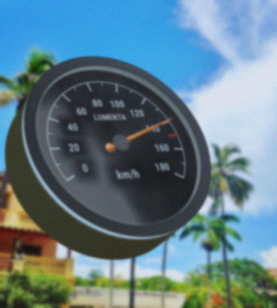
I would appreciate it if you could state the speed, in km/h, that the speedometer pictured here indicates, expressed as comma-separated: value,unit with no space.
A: 140,km/h
